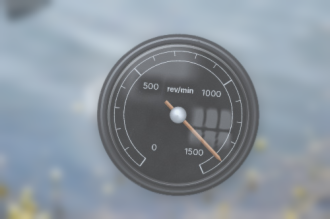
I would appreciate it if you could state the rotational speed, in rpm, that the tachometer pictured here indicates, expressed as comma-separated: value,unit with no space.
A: 1400,rpm
